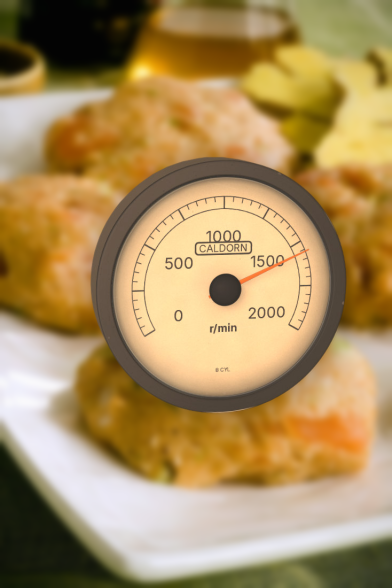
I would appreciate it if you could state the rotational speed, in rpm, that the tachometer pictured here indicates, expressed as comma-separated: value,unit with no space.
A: 1550,rpm
